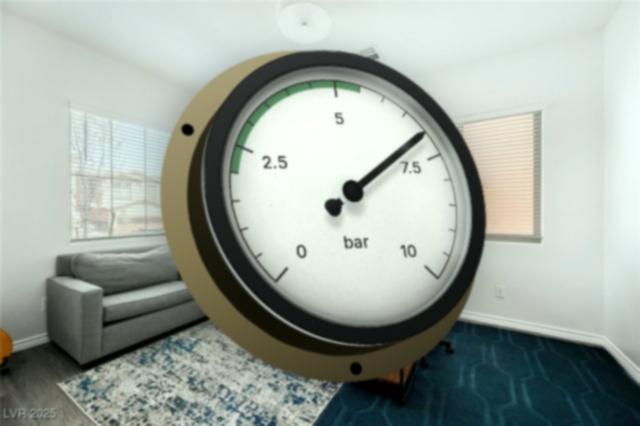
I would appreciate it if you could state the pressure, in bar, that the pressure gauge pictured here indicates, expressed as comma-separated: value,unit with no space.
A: 7,bar
